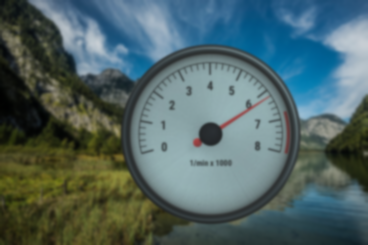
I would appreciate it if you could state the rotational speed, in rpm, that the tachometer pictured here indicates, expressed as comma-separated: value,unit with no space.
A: 6200,rpm
